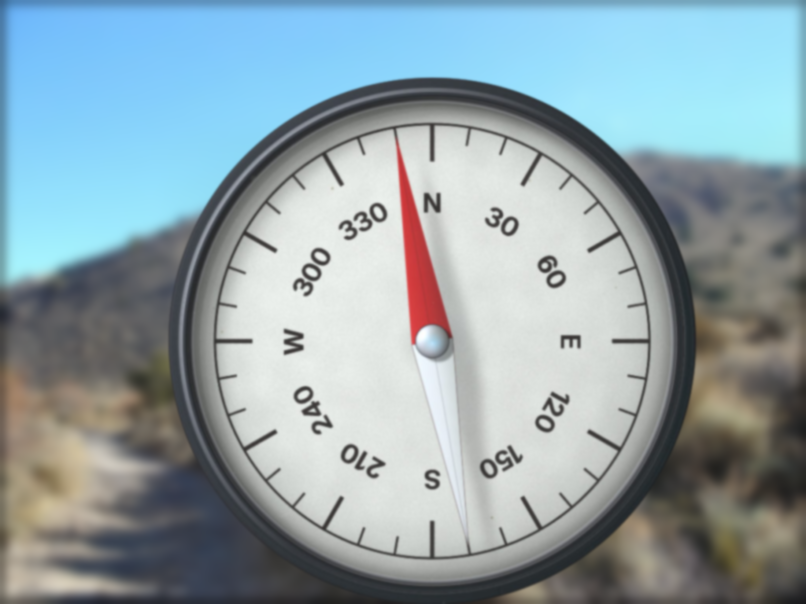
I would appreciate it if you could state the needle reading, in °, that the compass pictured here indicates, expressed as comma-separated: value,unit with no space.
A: 350,°
